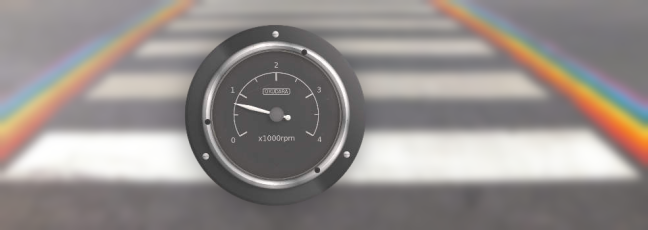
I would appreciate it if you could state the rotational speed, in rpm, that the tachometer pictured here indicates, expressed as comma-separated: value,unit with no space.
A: 750,rpm
